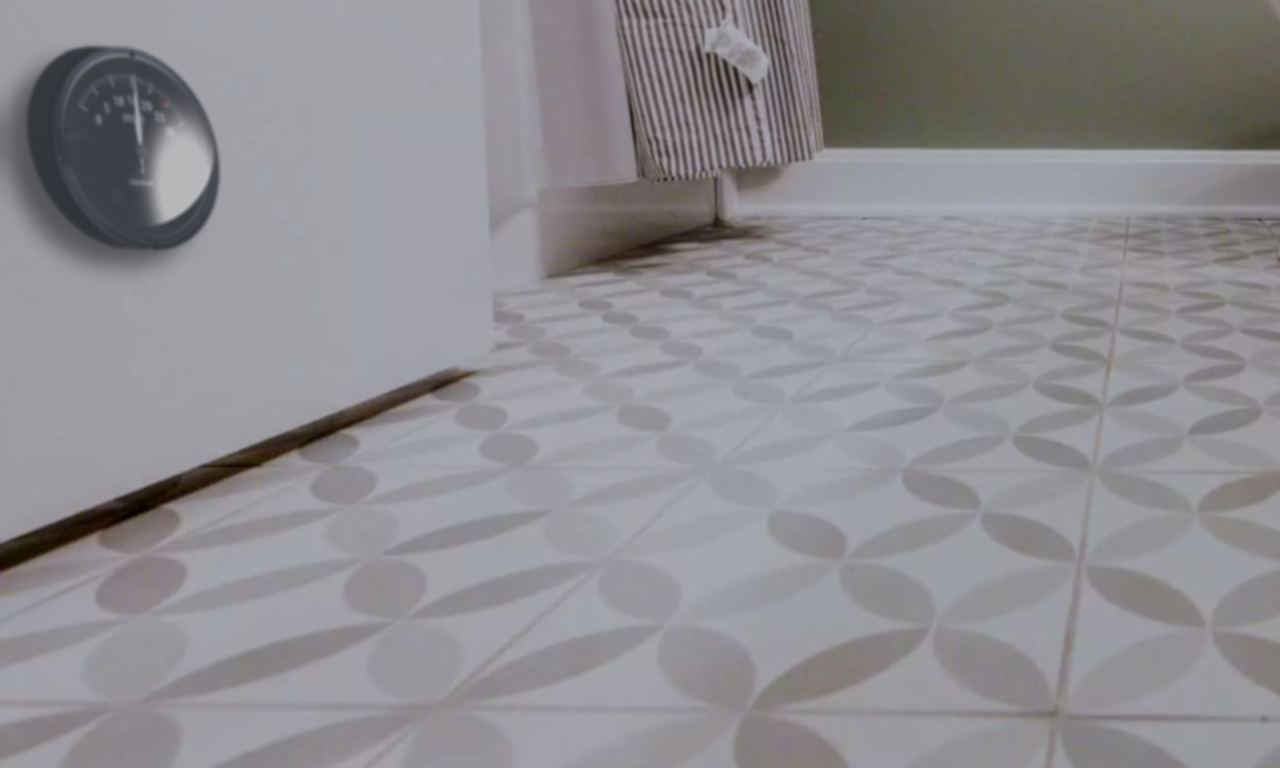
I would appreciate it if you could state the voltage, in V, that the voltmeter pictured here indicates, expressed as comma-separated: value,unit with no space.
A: 15,V
